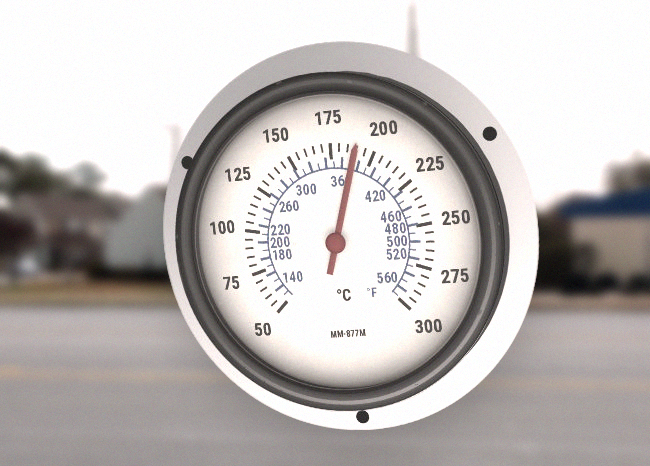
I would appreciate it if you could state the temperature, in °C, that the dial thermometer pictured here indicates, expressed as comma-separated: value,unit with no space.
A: 190,°C
